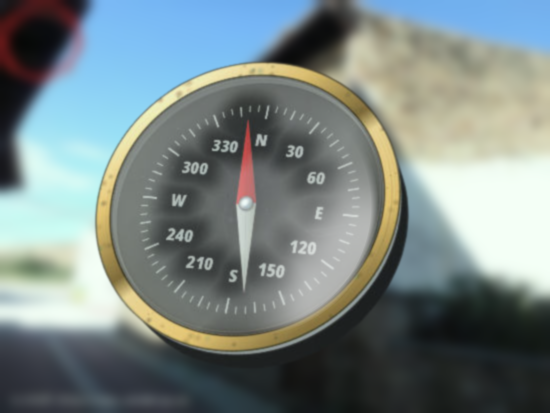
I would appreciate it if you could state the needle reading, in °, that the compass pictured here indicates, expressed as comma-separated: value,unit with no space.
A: 350,°
